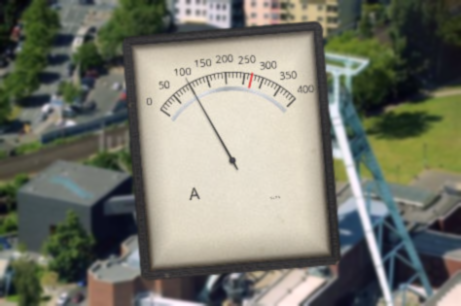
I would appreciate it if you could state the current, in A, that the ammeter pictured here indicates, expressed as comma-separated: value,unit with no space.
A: 100,A
